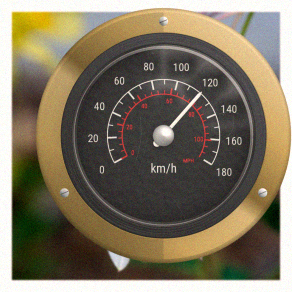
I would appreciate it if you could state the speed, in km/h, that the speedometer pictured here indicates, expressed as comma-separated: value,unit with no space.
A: 120,km/h
